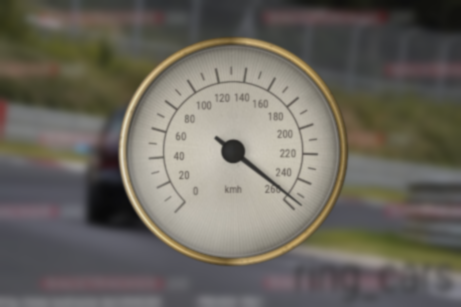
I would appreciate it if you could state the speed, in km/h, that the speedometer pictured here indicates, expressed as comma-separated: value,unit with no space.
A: 255,km/h
